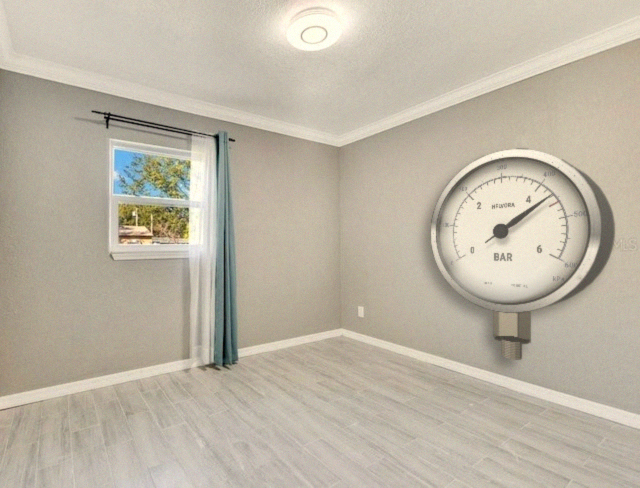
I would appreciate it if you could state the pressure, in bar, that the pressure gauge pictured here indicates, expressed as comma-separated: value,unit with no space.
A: 4.4,bar
